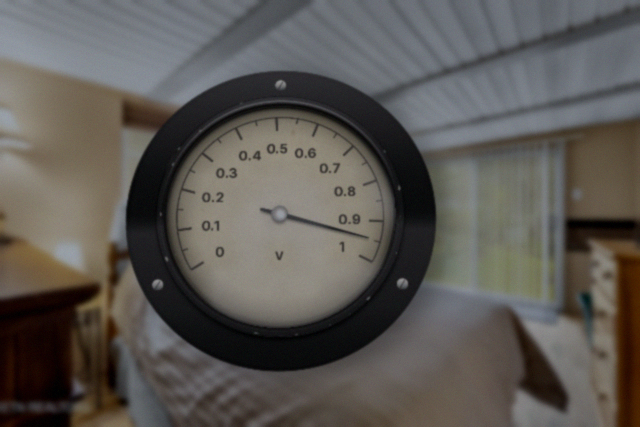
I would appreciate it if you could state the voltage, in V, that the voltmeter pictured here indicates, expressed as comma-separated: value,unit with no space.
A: 0.95,V
